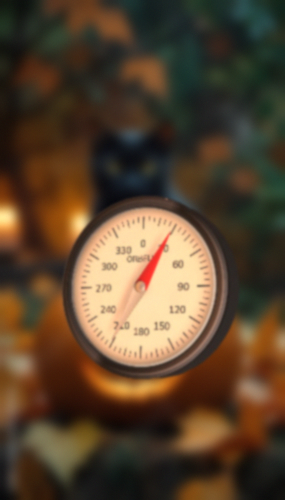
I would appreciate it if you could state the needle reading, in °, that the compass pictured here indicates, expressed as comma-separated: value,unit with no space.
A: 30,°
